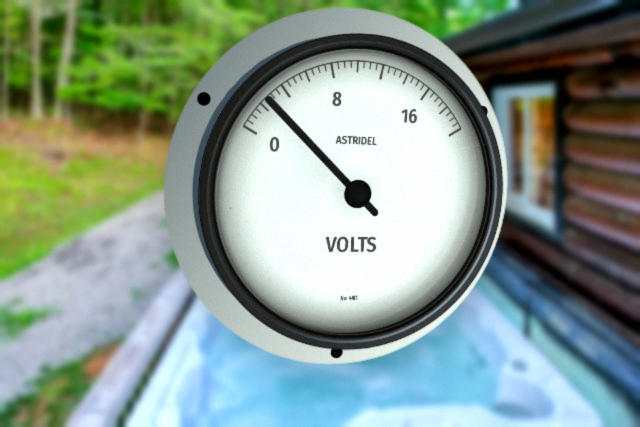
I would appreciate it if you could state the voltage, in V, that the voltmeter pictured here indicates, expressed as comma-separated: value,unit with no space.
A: 2.5,V
